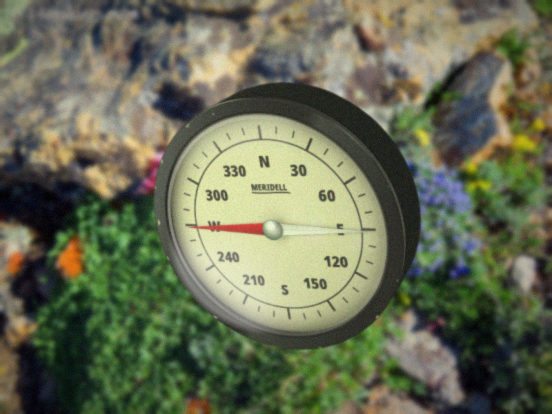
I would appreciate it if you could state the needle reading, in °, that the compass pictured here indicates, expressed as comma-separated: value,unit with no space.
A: 270,°
